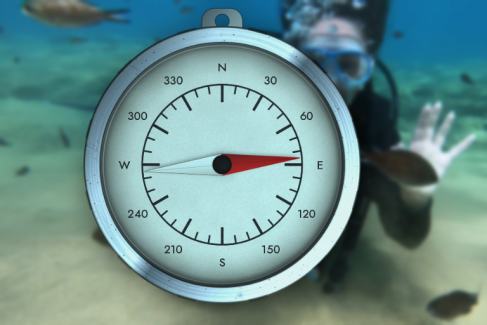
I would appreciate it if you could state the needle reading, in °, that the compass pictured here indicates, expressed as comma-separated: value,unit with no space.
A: 85,°
